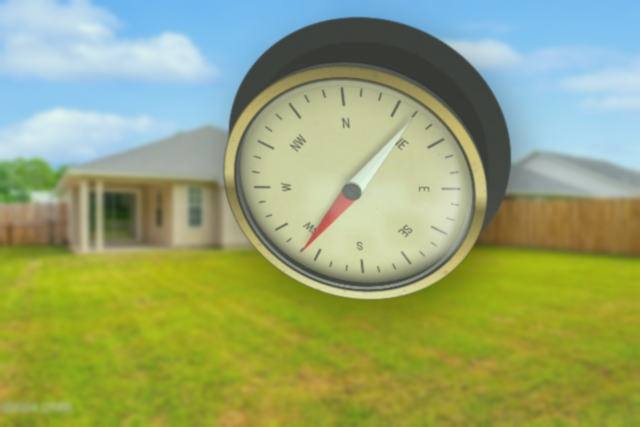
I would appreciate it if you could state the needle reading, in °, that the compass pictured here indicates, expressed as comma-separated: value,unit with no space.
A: 220,°
